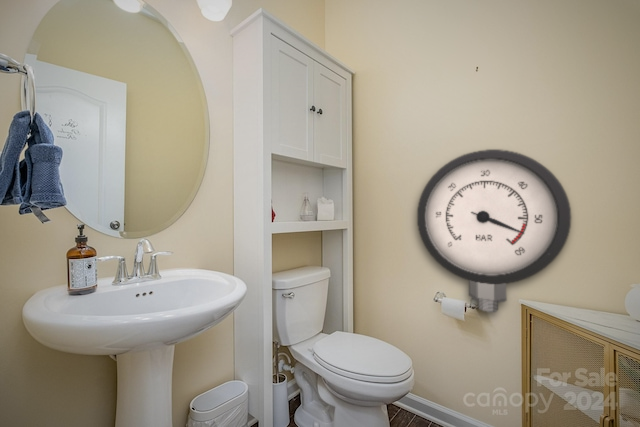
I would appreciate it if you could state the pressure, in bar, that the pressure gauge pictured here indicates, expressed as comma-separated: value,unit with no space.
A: 55,bar
